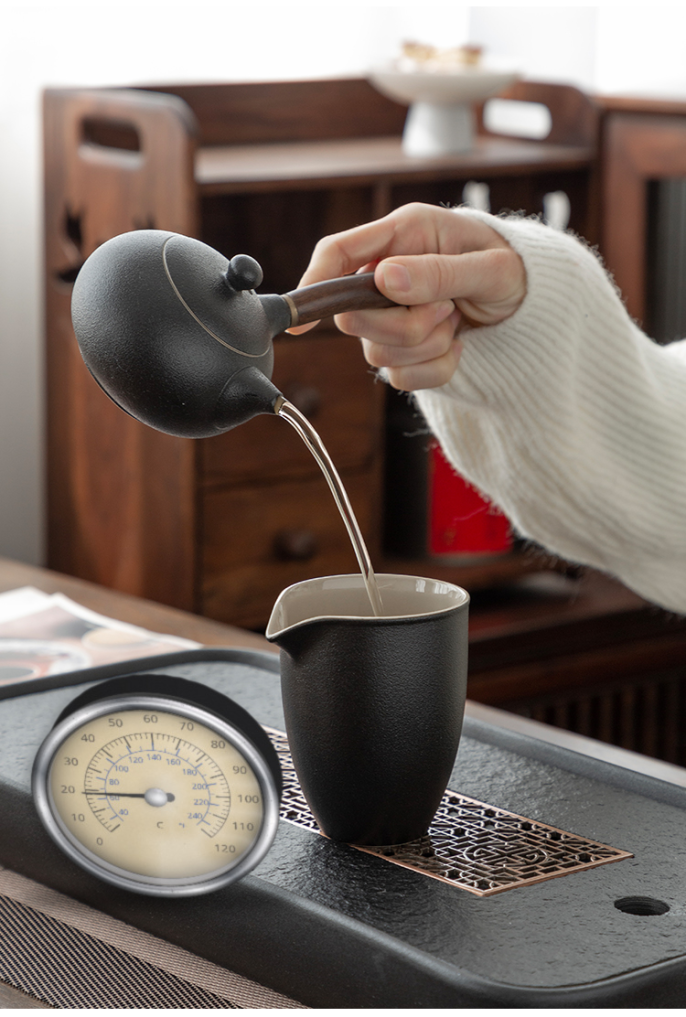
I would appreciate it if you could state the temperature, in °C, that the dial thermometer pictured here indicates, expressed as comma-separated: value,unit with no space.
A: 20,°C
